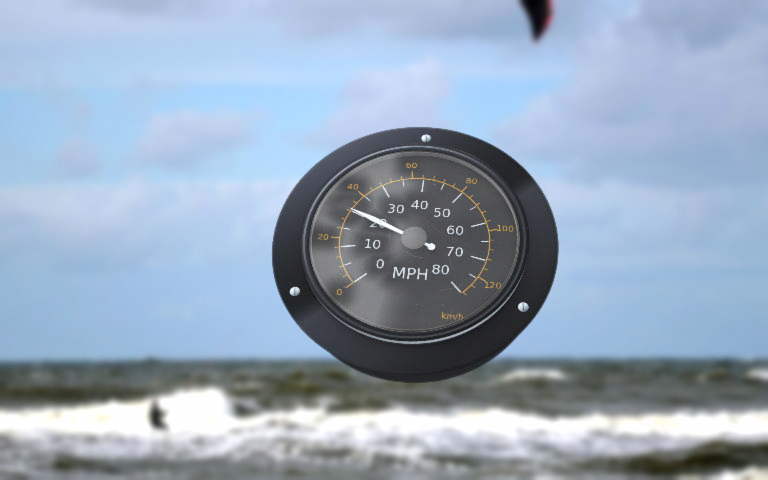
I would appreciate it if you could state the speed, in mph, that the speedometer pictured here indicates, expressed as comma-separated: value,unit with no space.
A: 20,mph
